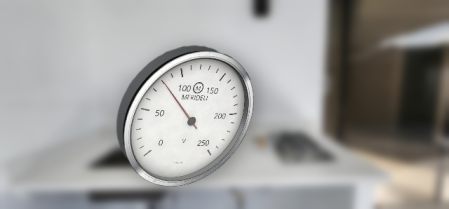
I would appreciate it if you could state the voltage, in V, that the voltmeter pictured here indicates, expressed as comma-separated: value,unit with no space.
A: 80,V
